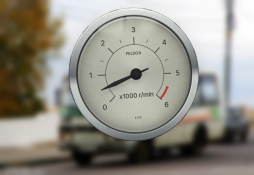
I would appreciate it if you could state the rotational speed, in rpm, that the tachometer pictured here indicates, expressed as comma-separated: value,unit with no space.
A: 500,rpm
